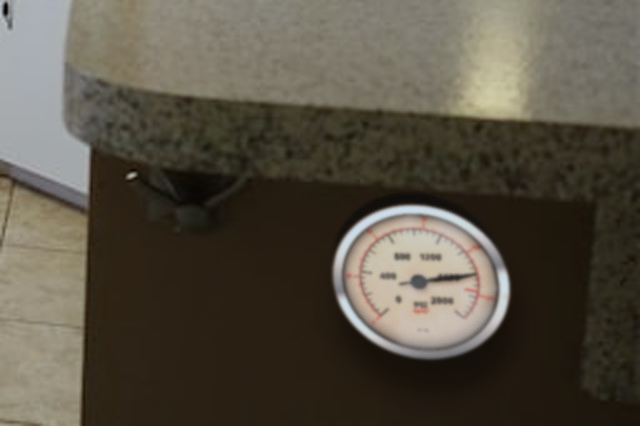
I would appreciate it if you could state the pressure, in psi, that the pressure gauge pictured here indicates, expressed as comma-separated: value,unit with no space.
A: 1600,psi
